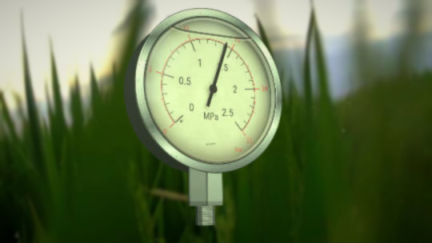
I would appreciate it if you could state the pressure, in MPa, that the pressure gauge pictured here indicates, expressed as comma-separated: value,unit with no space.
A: 1.4,MPa
